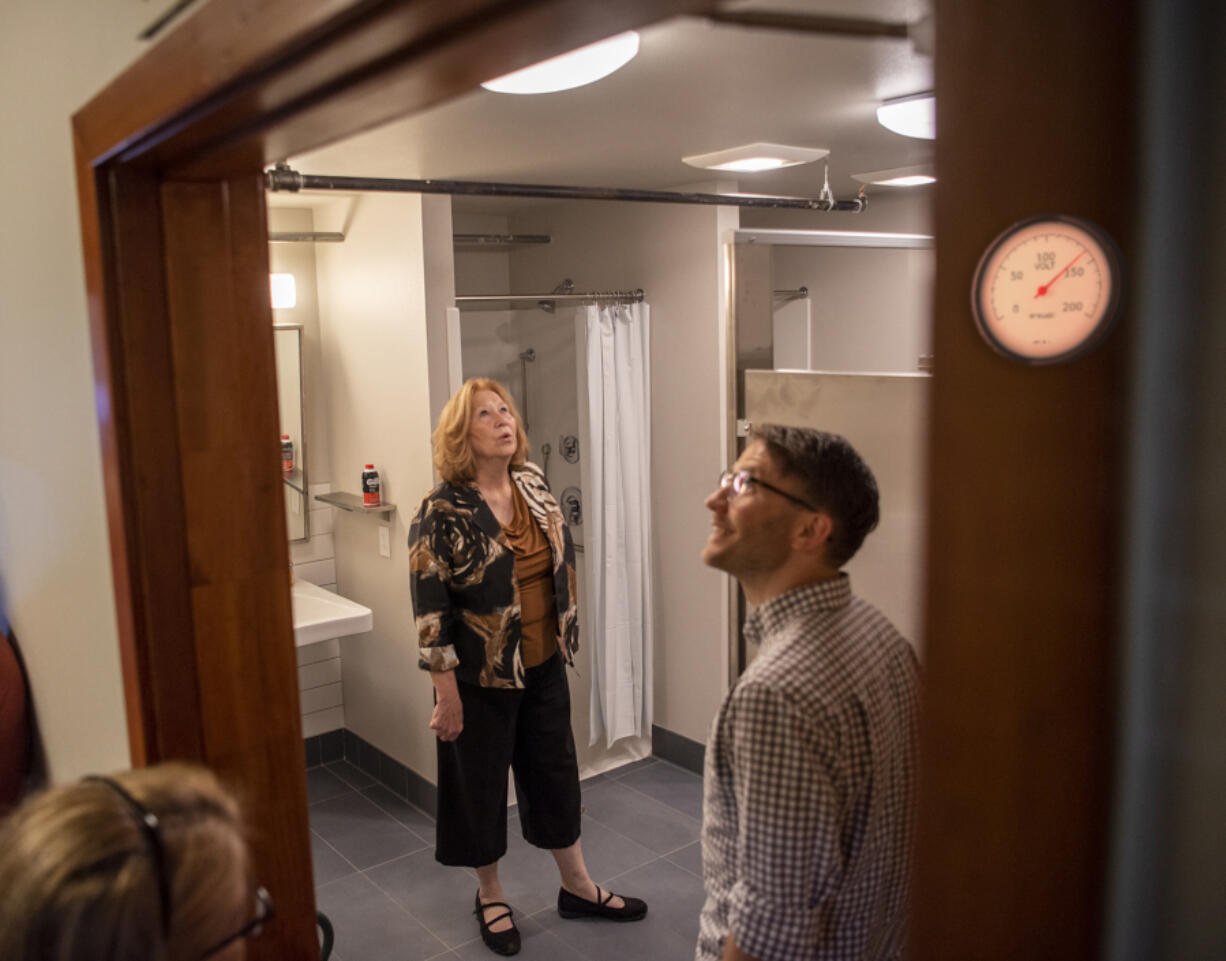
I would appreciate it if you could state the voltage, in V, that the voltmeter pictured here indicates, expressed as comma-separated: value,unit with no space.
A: 140,V
